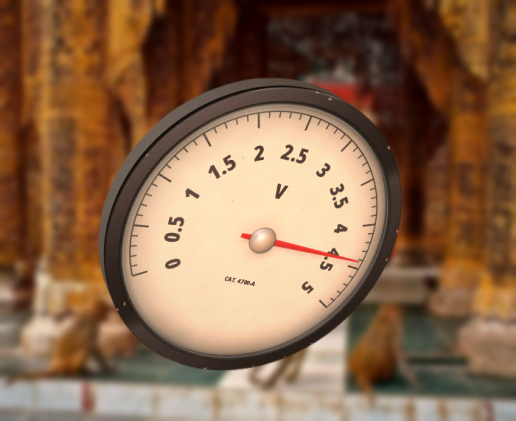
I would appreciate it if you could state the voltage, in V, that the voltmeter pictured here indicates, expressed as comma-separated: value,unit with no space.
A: 4.4,V
